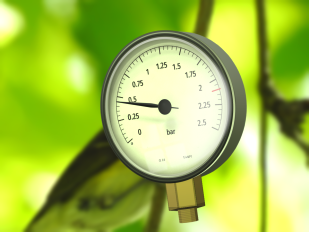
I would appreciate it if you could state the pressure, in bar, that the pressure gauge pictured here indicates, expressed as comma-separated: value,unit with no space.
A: 0.45,bar
